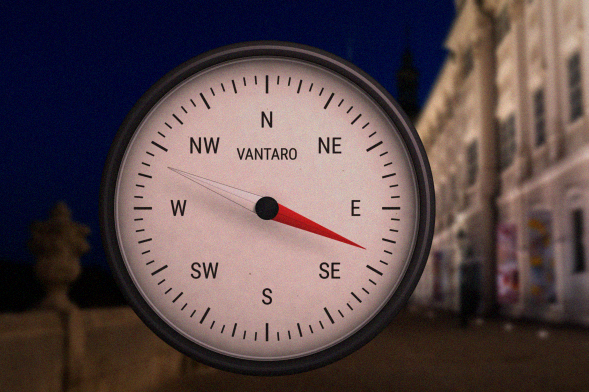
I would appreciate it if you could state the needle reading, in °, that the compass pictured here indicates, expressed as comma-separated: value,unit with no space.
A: 112.5,°
